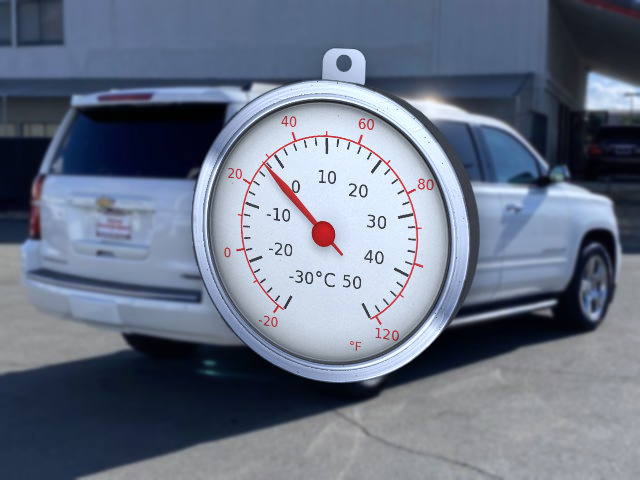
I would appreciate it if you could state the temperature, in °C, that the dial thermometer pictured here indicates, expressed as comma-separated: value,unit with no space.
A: -2,°C
